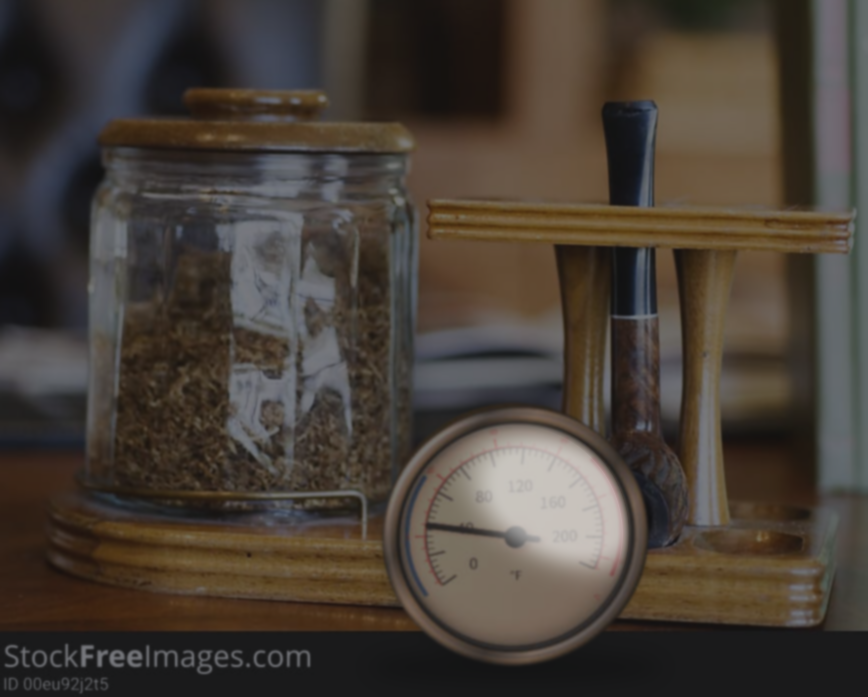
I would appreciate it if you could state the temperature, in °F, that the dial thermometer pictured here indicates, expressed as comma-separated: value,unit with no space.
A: 40,°F
